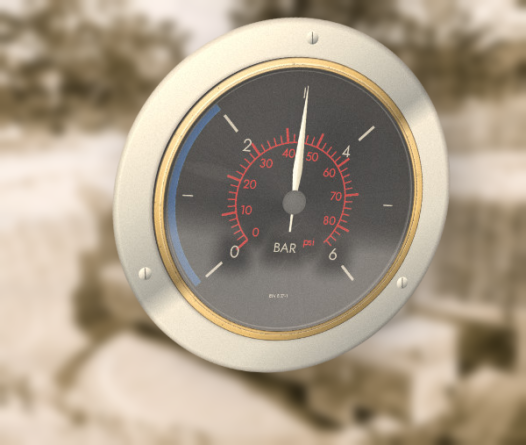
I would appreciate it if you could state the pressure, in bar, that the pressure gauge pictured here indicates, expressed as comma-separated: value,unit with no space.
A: 3,bar
